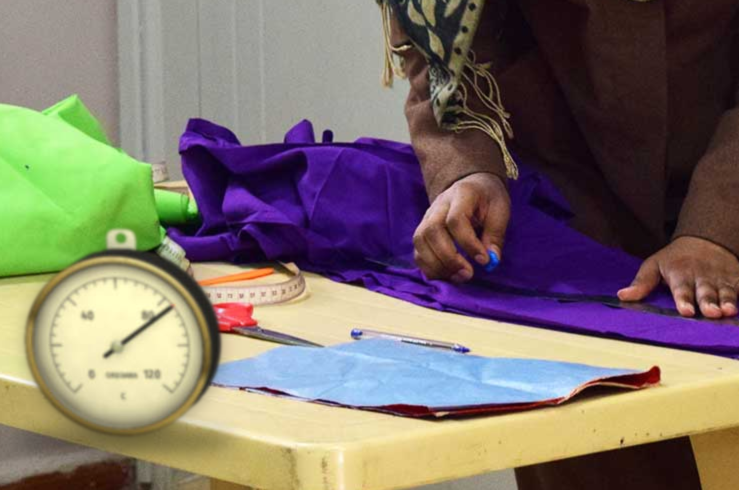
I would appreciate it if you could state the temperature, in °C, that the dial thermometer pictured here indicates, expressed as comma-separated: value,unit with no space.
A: 84,°C
